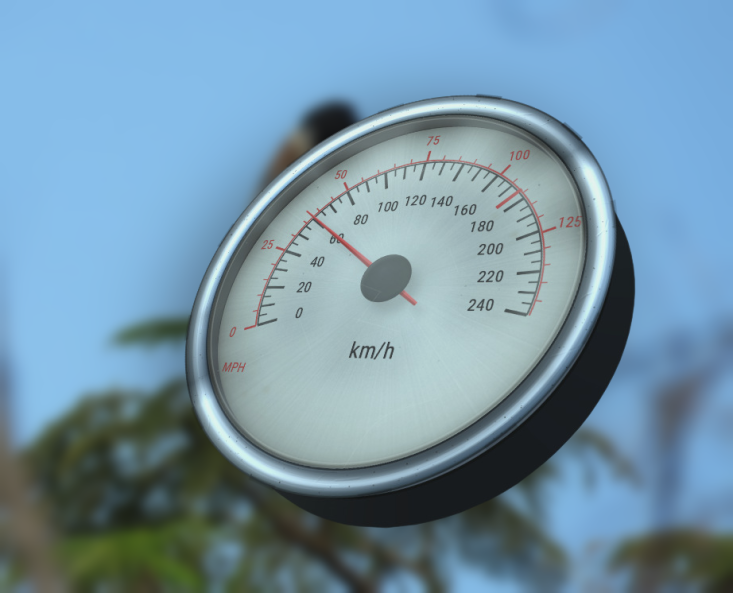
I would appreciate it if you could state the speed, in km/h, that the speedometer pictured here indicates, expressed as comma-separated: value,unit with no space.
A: 60,km/h
